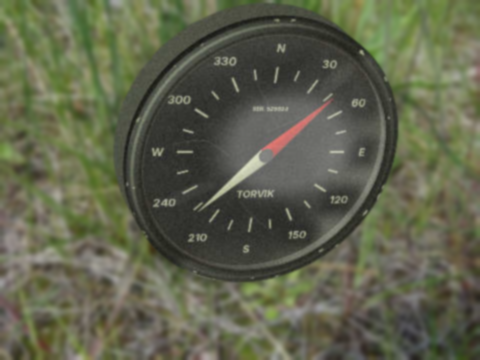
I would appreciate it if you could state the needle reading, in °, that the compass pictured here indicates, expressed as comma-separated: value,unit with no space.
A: 45,°
